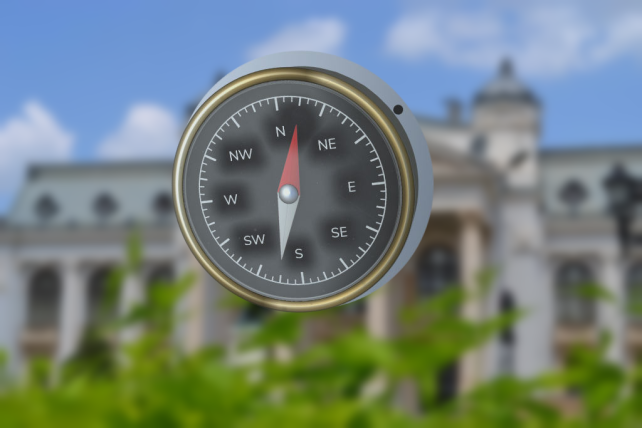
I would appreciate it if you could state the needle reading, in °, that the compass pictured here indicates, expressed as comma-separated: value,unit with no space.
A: 15,°
